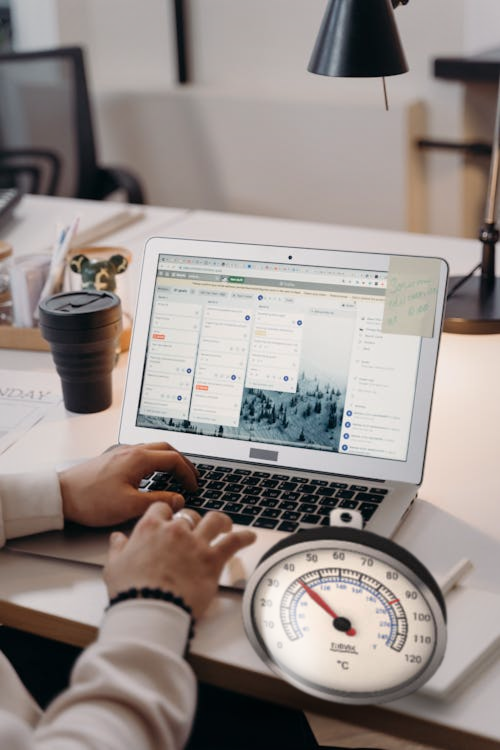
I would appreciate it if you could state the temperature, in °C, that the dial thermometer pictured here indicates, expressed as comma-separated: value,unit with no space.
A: 40,°C
